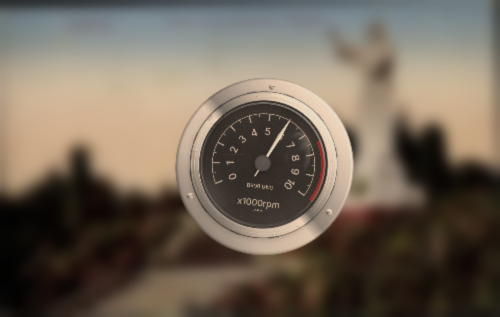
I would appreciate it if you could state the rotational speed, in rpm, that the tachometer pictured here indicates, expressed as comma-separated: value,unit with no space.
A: 6000,rpm
